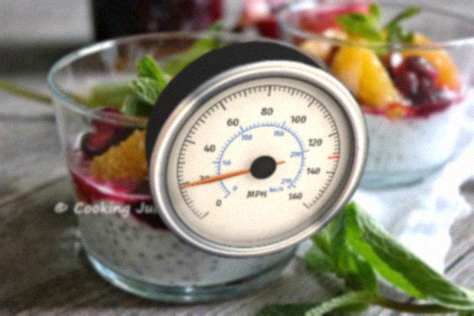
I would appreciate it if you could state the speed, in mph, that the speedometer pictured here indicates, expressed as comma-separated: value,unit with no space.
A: 20,mph
